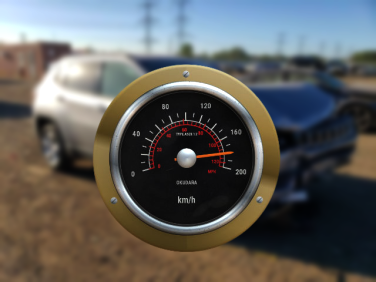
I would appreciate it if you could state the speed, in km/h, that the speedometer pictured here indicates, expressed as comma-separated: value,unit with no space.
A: 180,km/h
